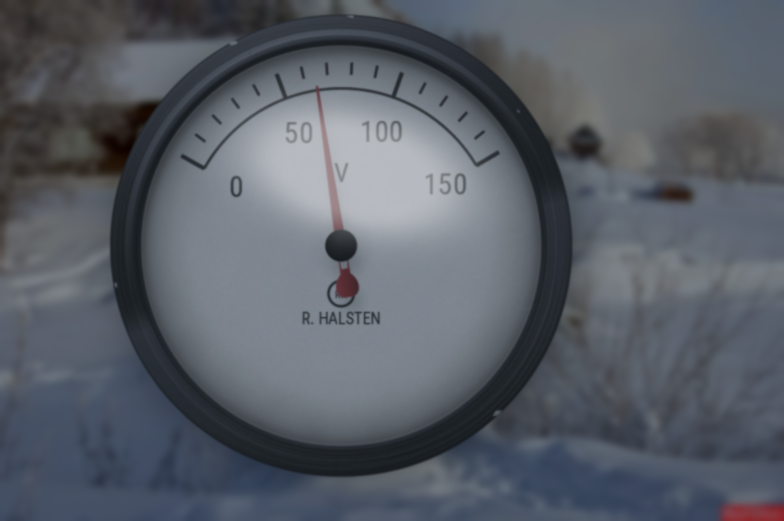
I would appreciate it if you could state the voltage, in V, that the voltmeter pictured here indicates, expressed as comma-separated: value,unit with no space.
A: 65,V
